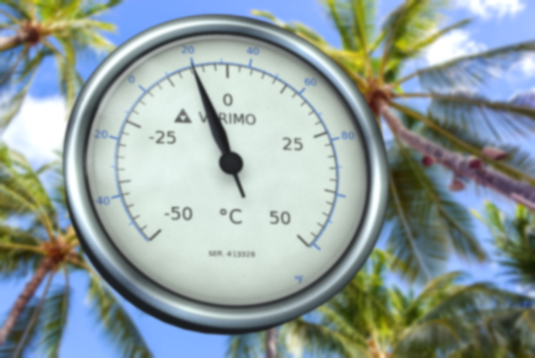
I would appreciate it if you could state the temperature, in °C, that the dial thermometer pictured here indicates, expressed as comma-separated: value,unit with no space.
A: -7.5,°C
